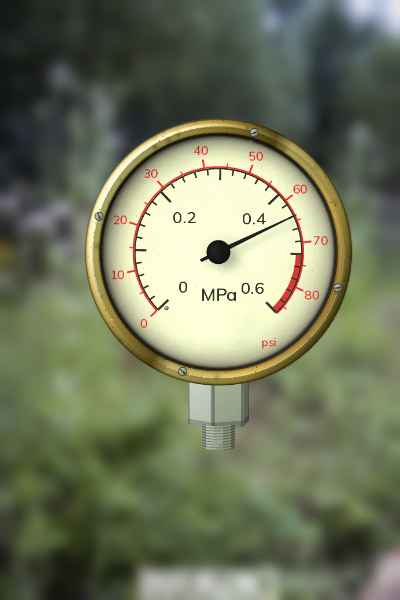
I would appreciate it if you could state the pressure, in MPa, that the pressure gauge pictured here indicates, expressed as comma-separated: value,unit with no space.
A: 0.44,MPa
